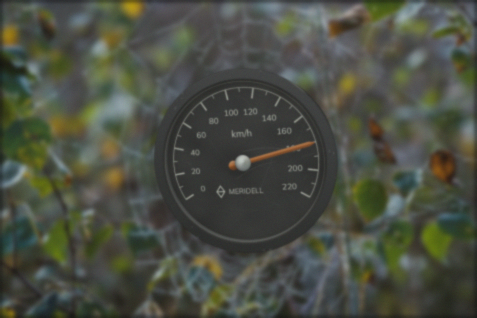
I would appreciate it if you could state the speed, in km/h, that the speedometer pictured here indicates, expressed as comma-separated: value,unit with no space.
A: 180,km/h
